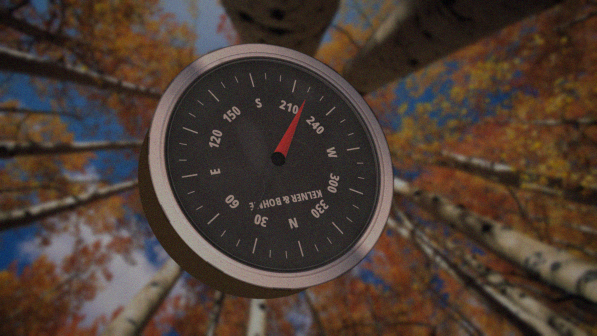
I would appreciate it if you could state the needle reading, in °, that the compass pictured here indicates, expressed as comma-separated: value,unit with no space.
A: 220,°
